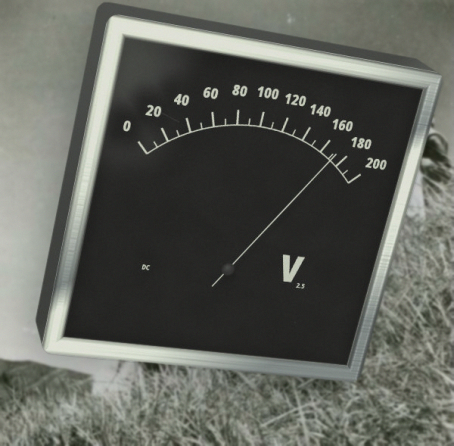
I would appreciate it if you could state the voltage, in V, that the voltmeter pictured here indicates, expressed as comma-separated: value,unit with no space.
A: 170,V
